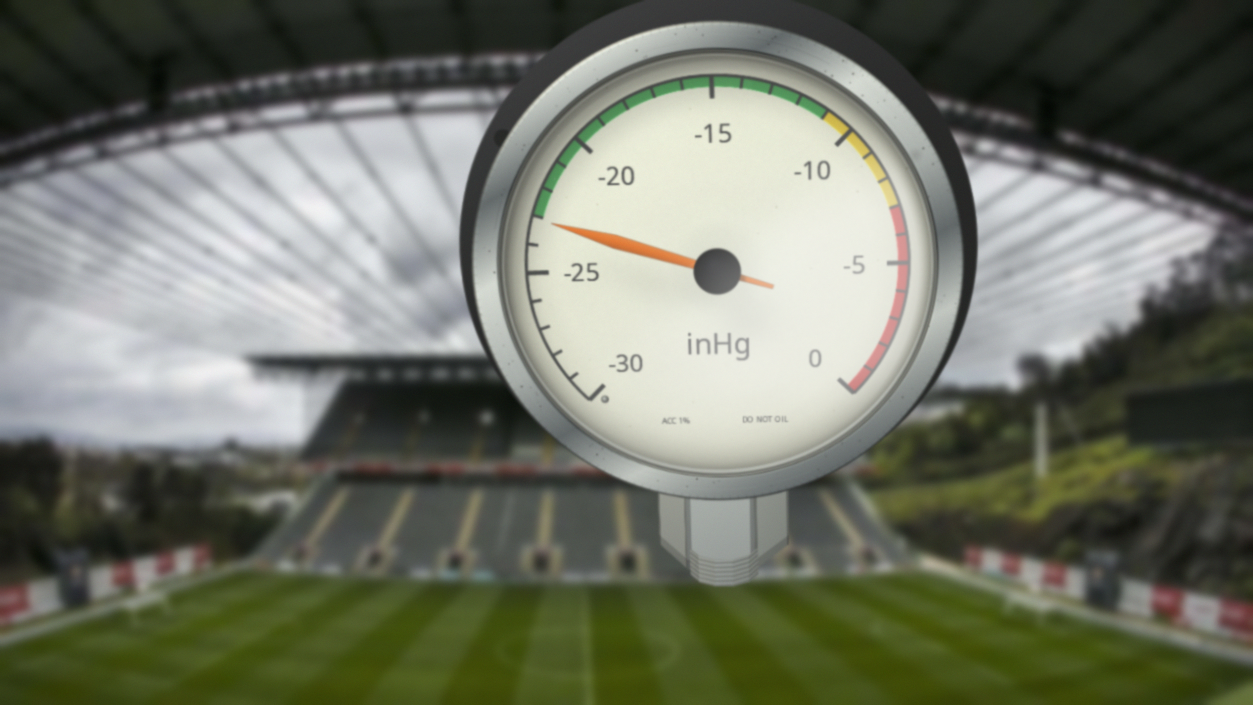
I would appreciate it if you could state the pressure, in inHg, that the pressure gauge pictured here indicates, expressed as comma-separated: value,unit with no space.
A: -23,inHg
